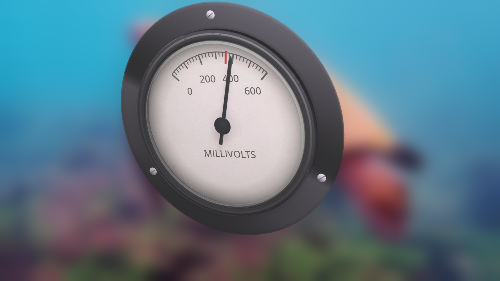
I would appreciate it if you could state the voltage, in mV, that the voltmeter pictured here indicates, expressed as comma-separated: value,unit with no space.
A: 400,mV
